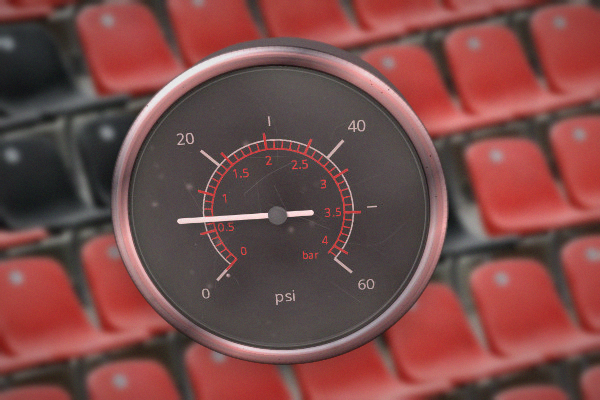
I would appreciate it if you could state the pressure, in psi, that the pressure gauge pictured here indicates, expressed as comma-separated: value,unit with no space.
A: 10,psi
